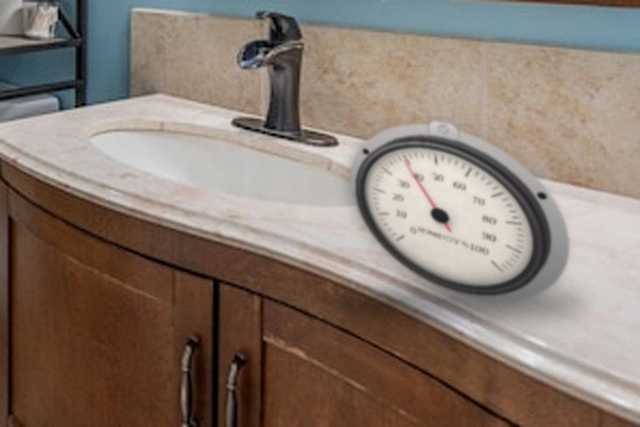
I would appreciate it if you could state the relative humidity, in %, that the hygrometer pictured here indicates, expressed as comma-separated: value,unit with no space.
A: 40,%
